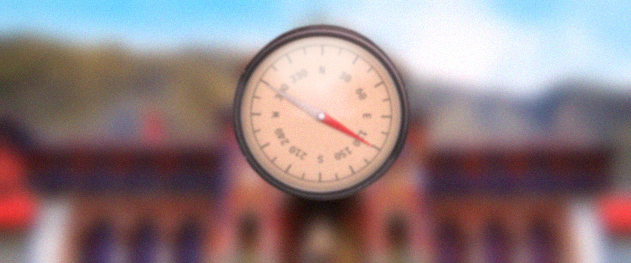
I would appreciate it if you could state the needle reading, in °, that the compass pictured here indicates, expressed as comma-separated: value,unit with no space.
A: 120,°
